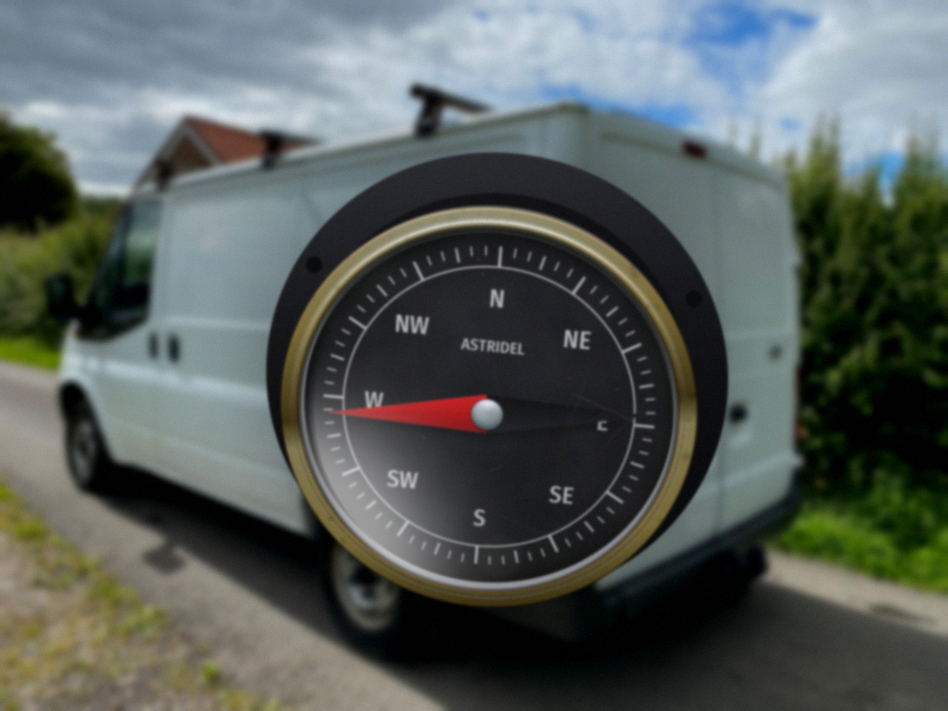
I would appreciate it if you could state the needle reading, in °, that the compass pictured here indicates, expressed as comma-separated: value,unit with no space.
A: 265,°
